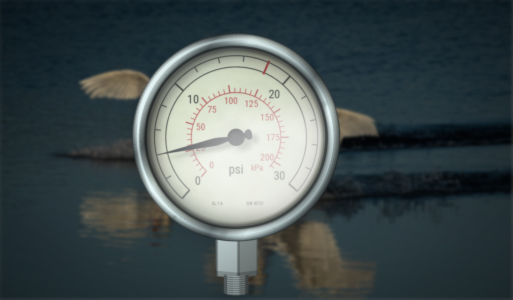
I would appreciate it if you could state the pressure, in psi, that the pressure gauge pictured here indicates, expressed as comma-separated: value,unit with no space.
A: 4,psi
